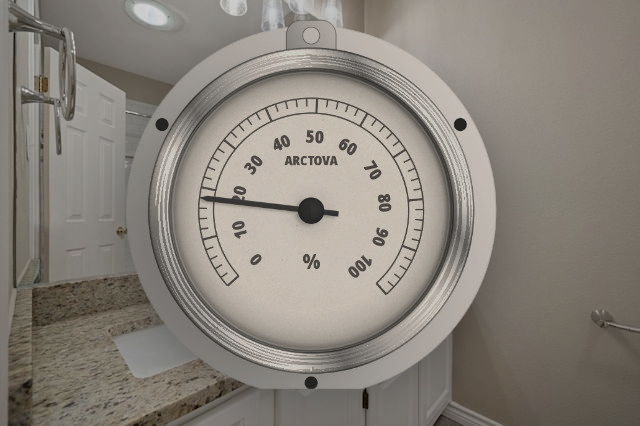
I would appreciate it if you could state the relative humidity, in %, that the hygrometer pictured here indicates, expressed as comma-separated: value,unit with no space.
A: 18,%
